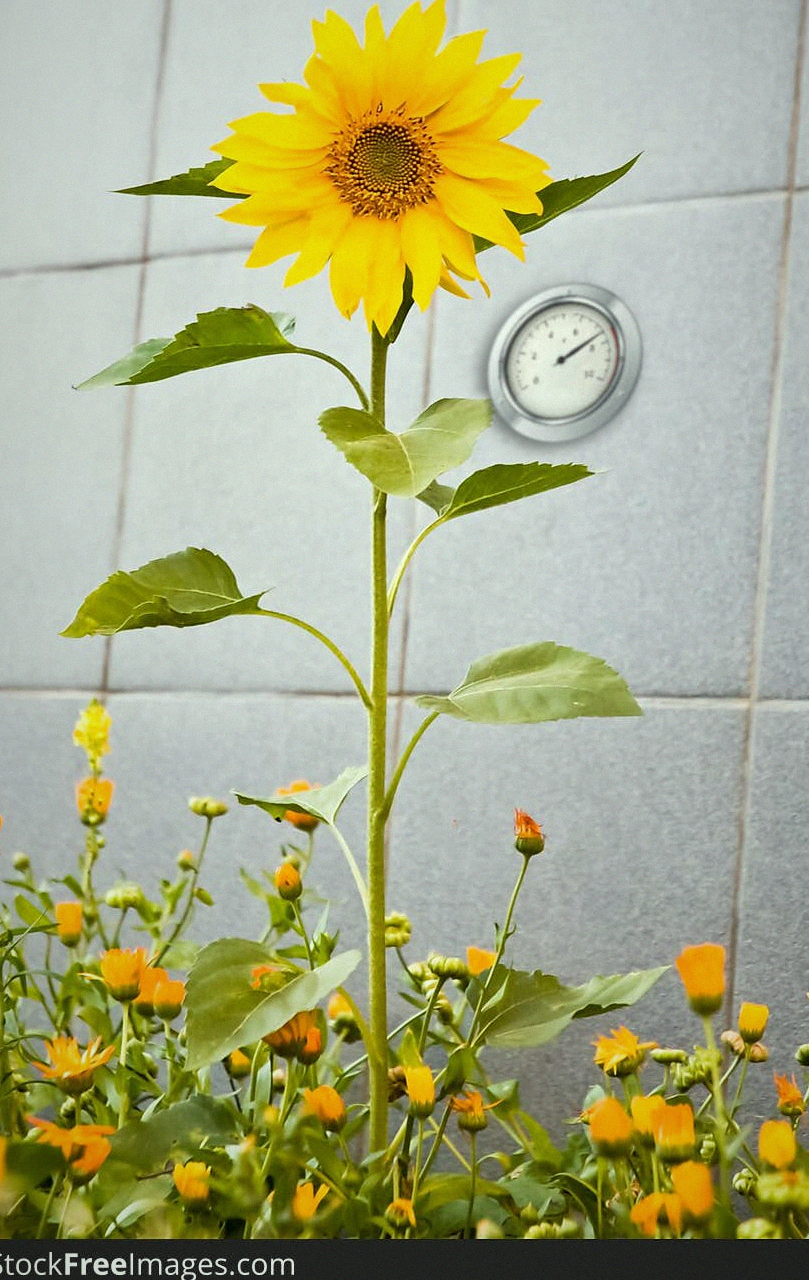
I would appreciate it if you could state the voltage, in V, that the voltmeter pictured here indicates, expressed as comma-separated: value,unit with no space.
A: 7.5,V
